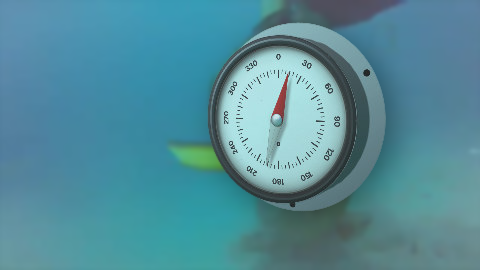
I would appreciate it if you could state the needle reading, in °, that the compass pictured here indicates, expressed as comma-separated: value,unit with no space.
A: 15,°
